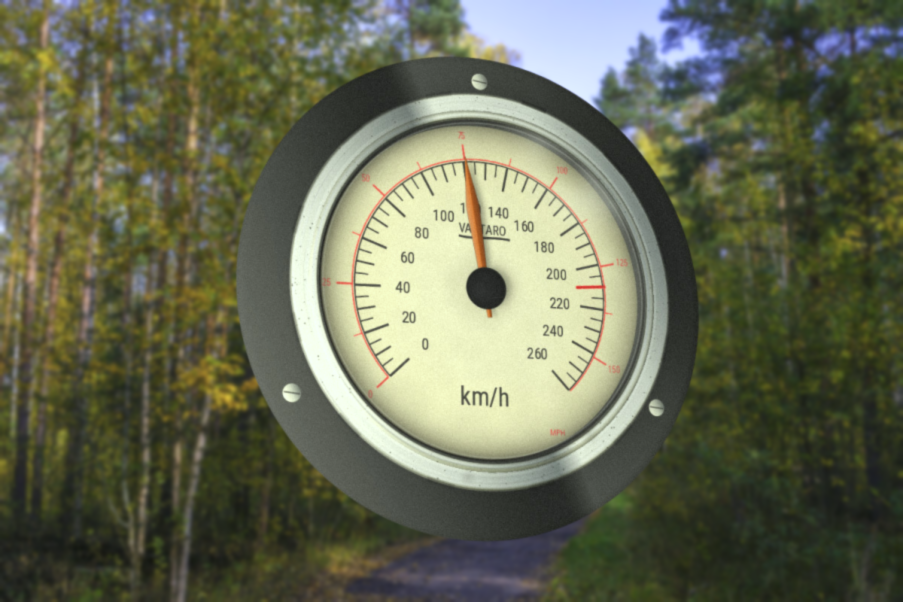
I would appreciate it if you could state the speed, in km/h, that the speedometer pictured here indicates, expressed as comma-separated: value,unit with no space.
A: 120,km/h
